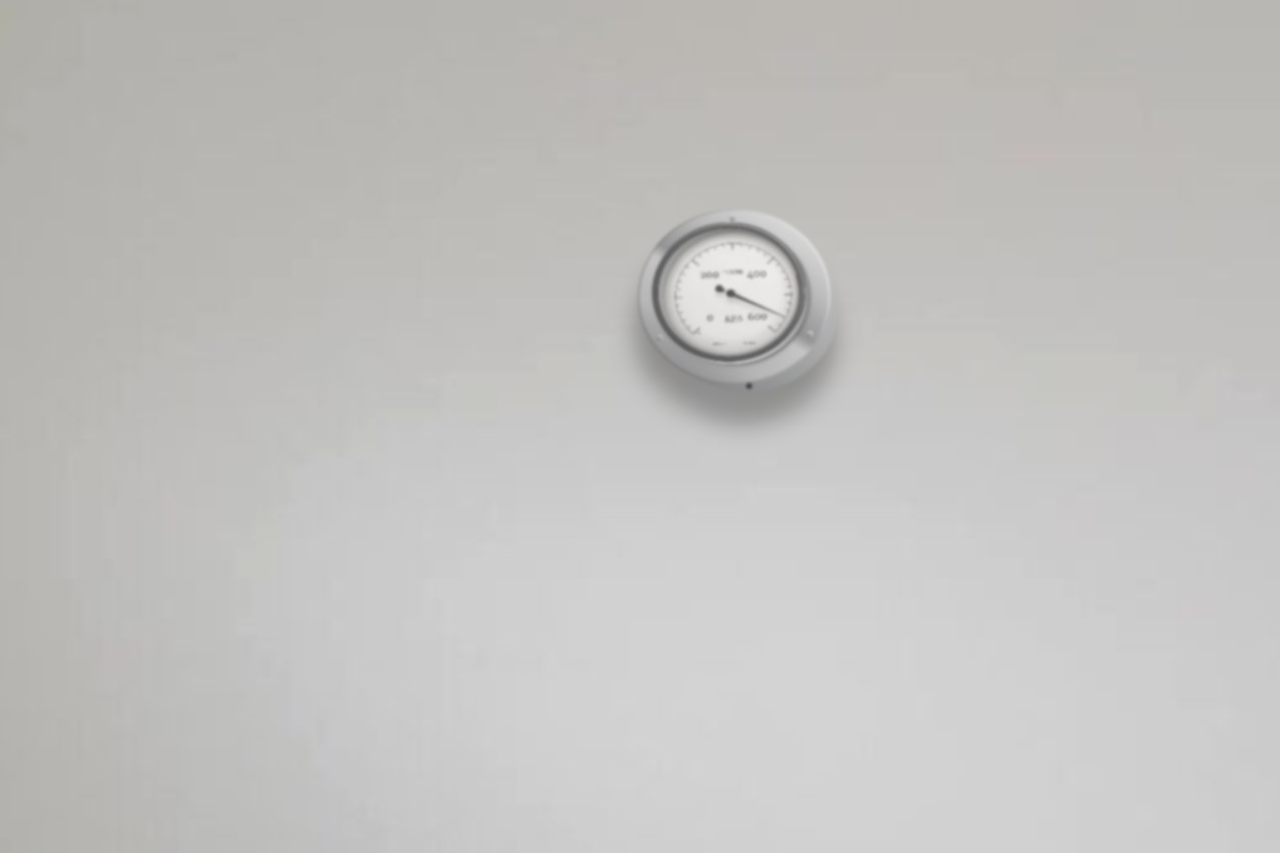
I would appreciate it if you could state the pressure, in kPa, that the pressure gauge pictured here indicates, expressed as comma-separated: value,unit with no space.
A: 560,kPa
